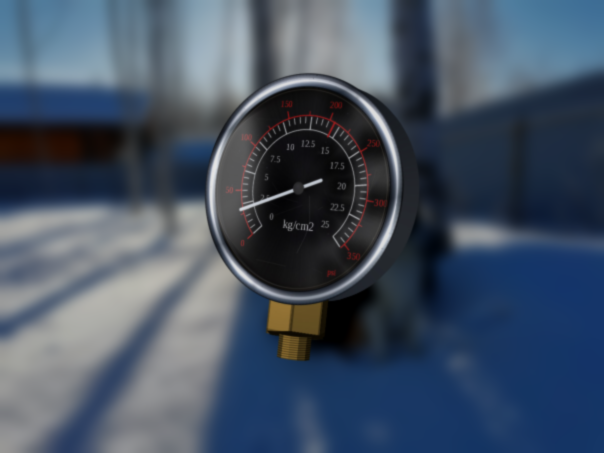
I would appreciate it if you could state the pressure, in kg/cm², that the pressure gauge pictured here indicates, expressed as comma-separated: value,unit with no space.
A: 2,kg/cm²
